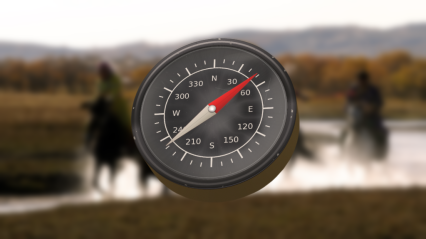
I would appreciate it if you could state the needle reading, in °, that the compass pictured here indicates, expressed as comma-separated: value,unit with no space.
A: 50,°
